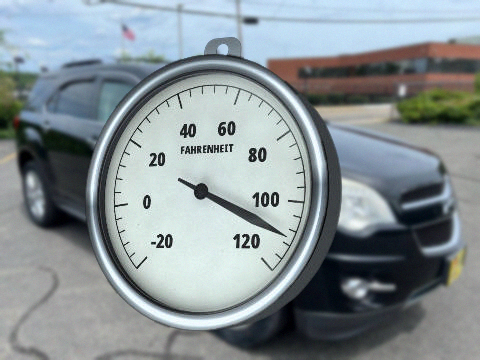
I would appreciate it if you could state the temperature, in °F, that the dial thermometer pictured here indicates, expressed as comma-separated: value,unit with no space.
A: 110,°F
